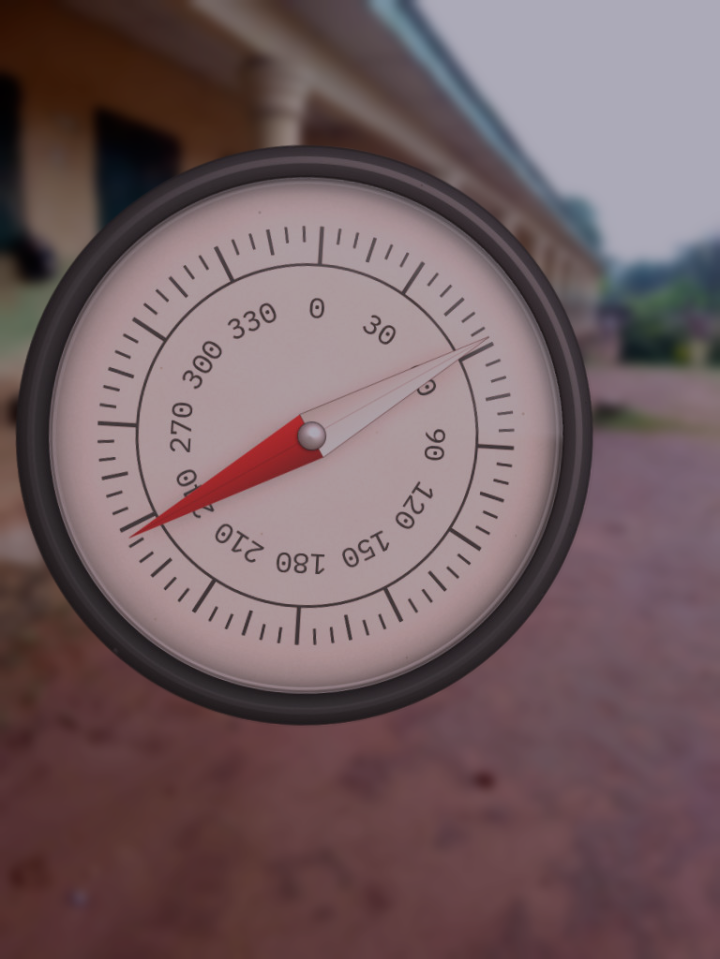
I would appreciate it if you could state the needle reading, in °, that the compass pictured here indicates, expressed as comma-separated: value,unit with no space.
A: 237.5,°
